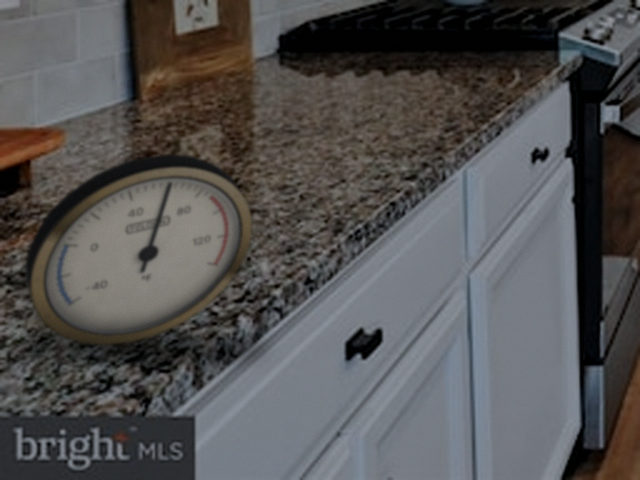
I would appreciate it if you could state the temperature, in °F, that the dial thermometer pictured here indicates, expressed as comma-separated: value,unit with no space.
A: 60,°F
